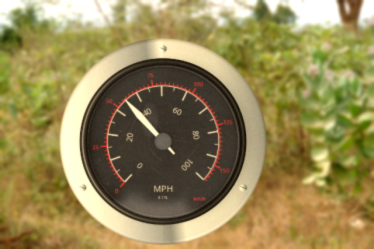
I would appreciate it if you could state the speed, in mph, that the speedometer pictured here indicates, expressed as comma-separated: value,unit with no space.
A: 35,mph
